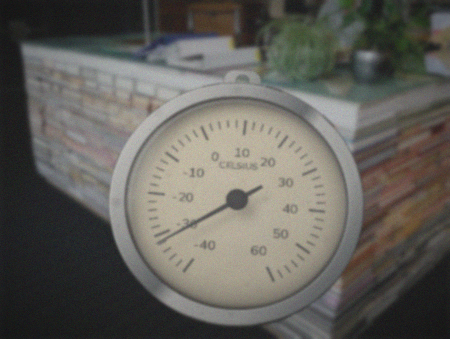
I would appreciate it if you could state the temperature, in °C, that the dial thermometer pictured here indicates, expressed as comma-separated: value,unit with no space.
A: -32,°C
